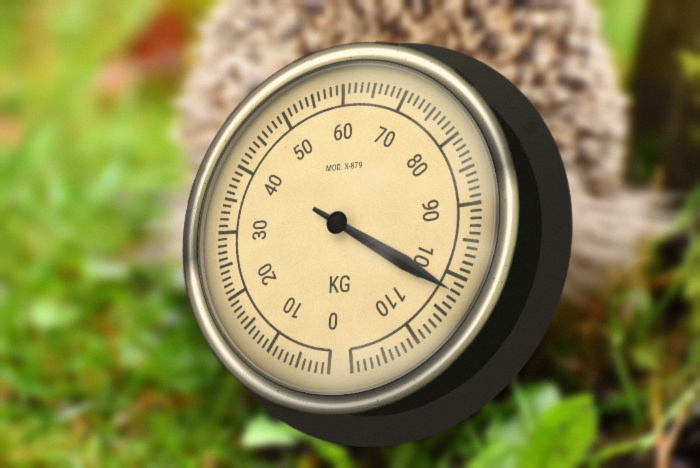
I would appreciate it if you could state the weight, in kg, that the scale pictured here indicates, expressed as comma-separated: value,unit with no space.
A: 102,kg
